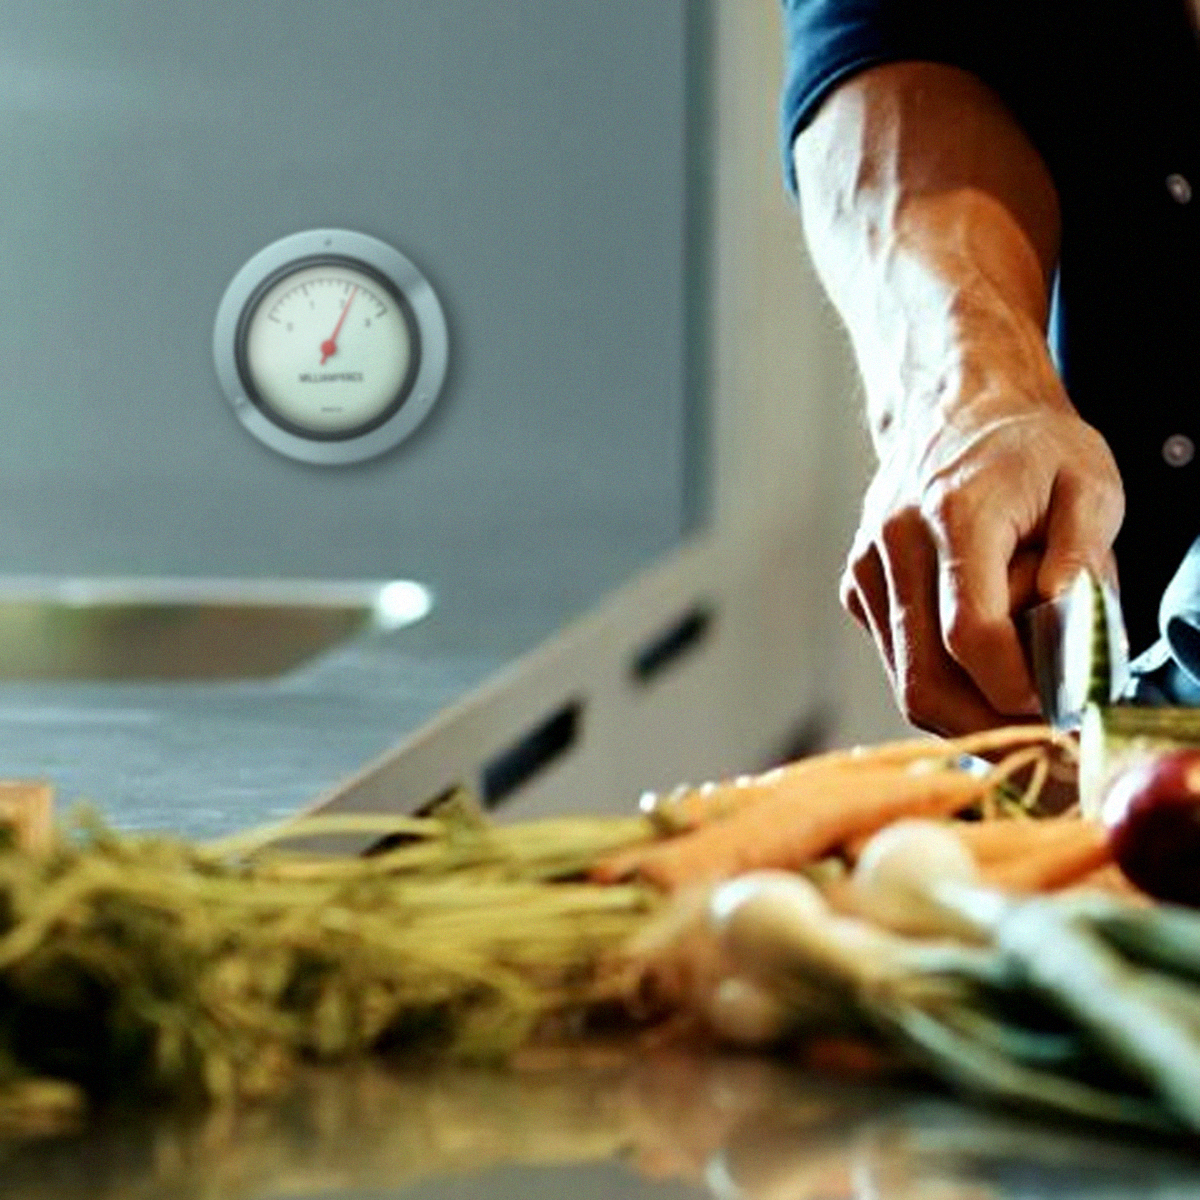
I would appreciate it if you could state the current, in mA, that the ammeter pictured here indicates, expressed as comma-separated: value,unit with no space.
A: 2.2,mA
